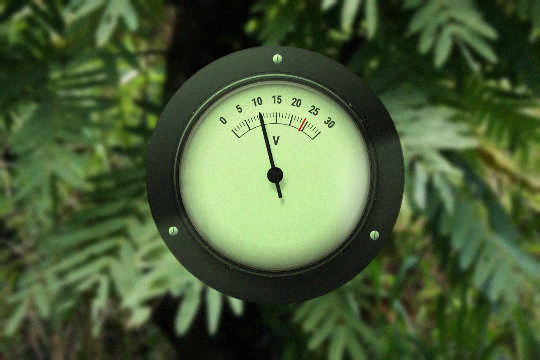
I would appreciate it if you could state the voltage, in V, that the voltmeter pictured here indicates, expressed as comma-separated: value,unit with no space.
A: 10,V
